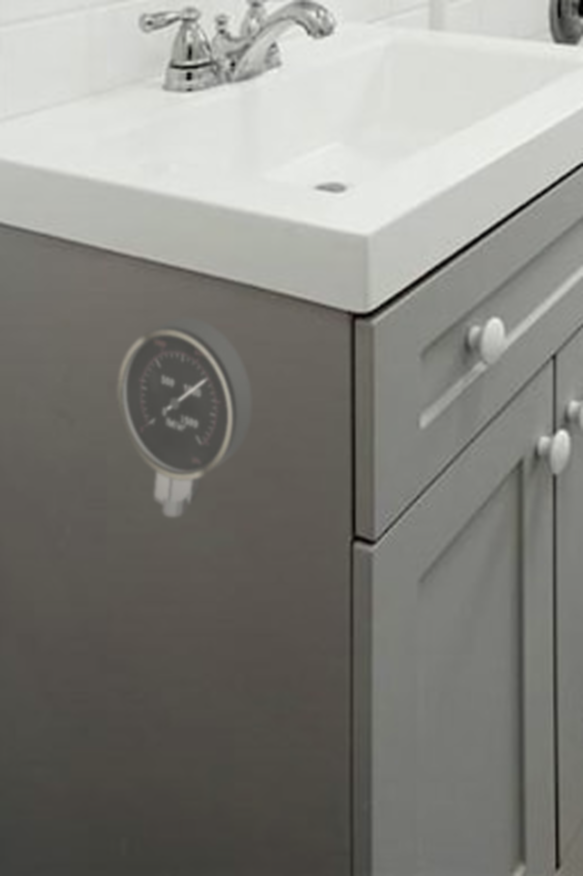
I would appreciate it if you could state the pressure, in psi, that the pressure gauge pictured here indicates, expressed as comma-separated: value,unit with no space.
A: 1000,psi
